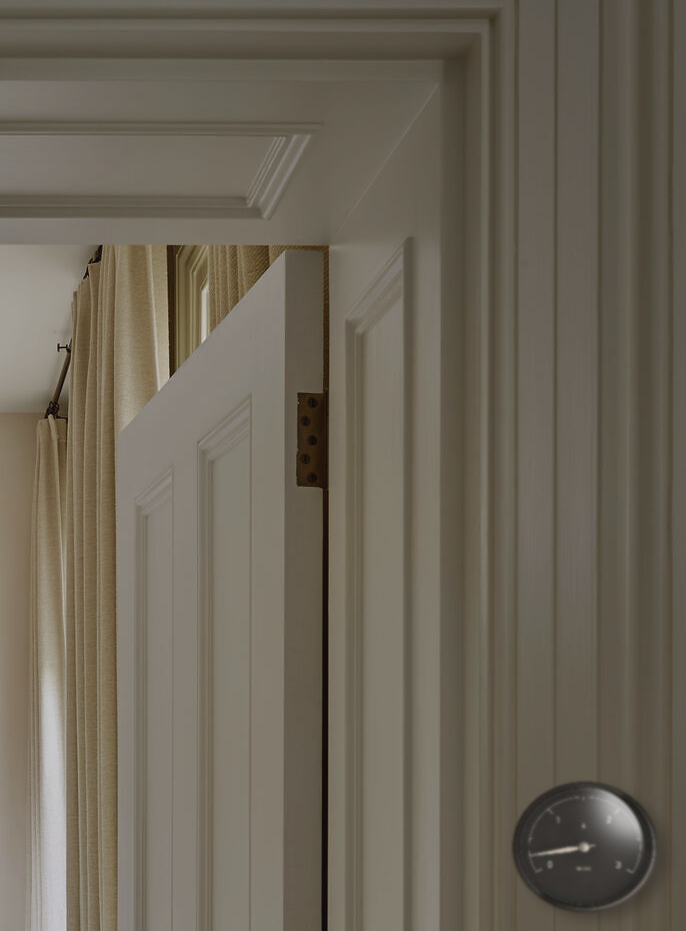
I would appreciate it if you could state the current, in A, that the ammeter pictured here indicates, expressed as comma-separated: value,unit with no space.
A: 0.25,A
